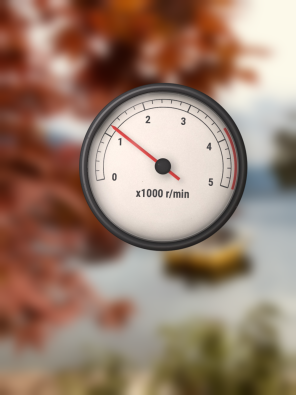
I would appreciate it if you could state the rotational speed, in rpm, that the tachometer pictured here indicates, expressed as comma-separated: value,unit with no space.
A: 1200,rpm
